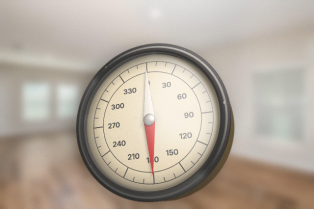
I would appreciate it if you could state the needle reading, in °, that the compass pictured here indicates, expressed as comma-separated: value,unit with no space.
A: 180,°
